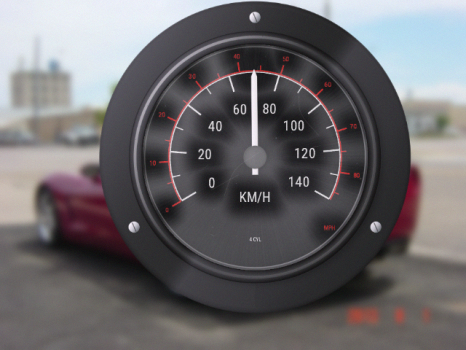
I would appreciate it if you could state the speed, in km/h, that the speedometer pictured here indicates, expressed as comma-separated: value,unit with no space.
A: 70,km/h
